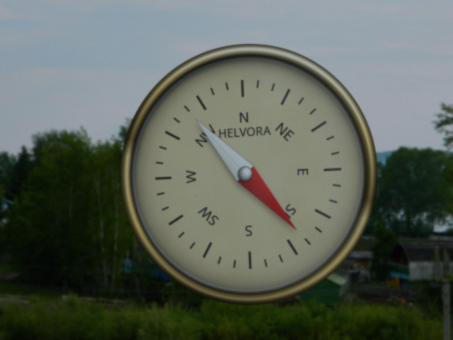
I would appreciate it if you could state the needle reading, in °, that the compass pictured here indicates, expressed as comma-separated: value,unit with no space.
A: 140,°
